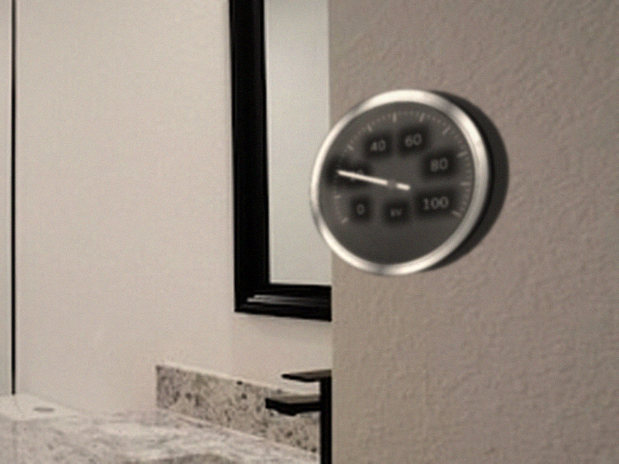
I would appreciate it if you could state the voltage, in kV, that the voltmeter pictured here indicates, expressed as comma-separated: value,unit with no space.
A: 20,kV
